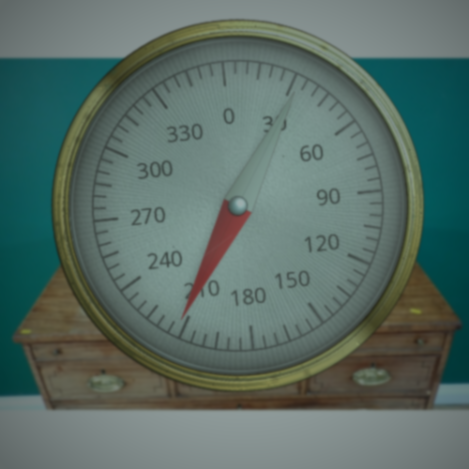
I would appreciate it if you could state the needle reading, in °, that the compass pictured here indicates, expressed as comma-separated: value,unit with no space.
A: 212.5,°
